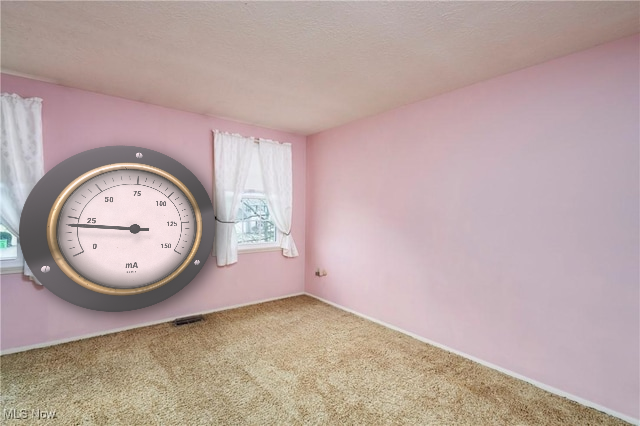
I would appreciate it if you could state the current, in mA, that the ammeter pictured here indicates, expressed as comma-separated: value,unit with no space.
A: 20,mA
